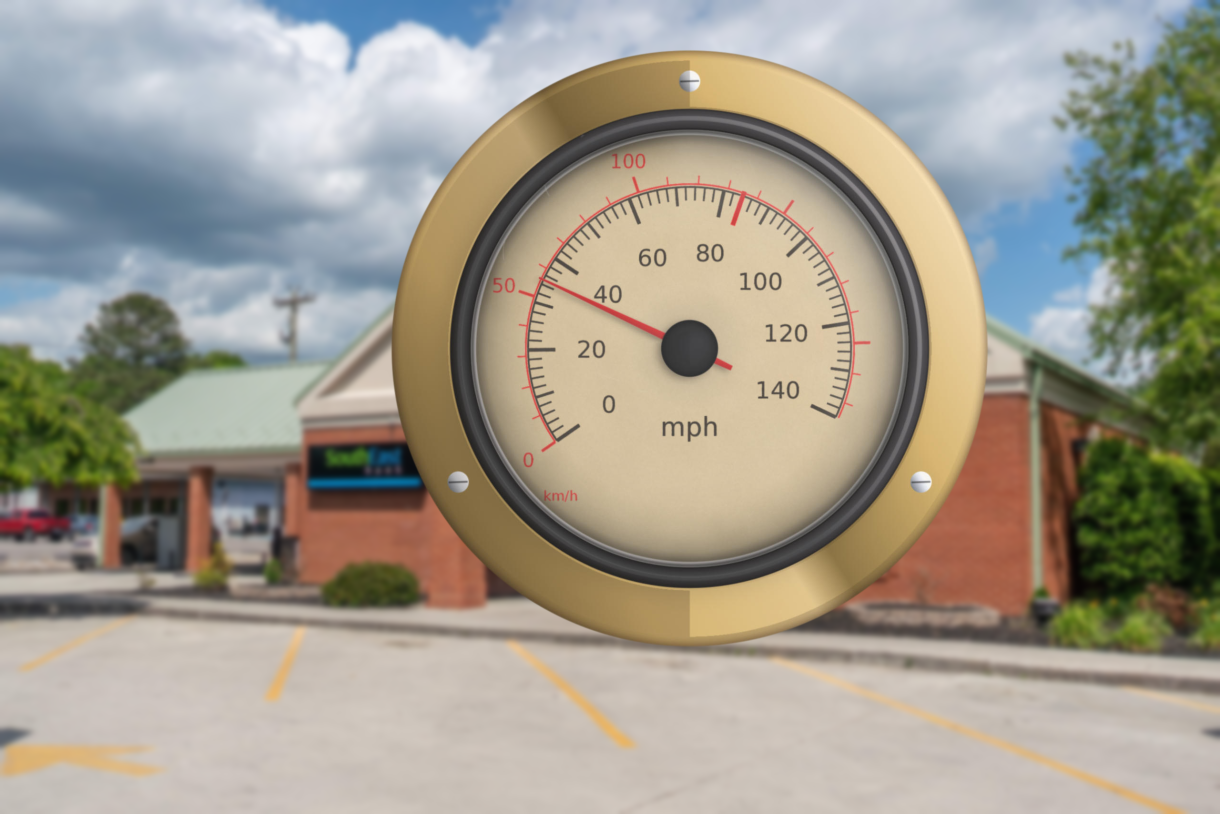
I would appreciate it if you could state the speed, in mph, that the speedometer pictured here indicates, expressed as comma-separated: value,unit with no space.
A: 35,mph
